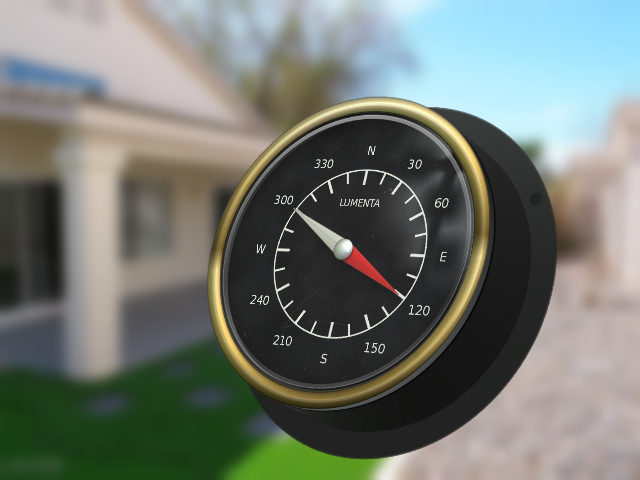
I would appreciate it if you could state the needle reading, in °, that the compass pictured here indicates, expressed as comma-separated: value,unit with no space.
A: 120,°
